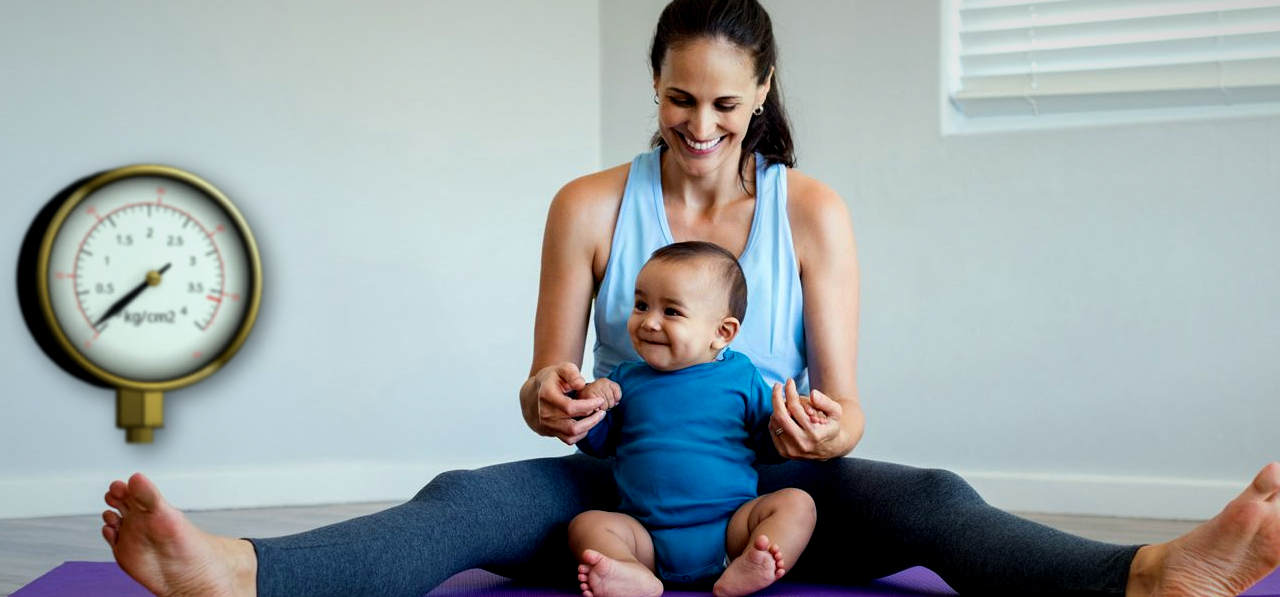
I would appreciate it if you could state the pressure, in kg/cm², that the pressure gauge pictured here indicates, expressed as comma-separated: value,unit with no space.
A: 0.1,kg/cm²
